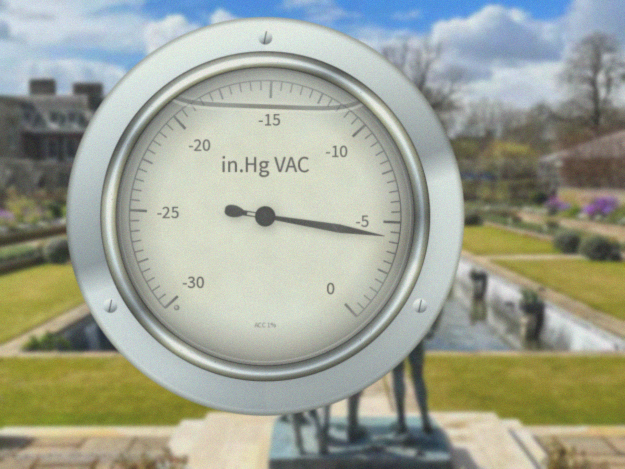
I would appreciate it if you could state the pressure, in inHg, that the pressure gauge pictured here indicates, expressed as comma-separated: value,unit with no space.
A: -4.25,inHg
